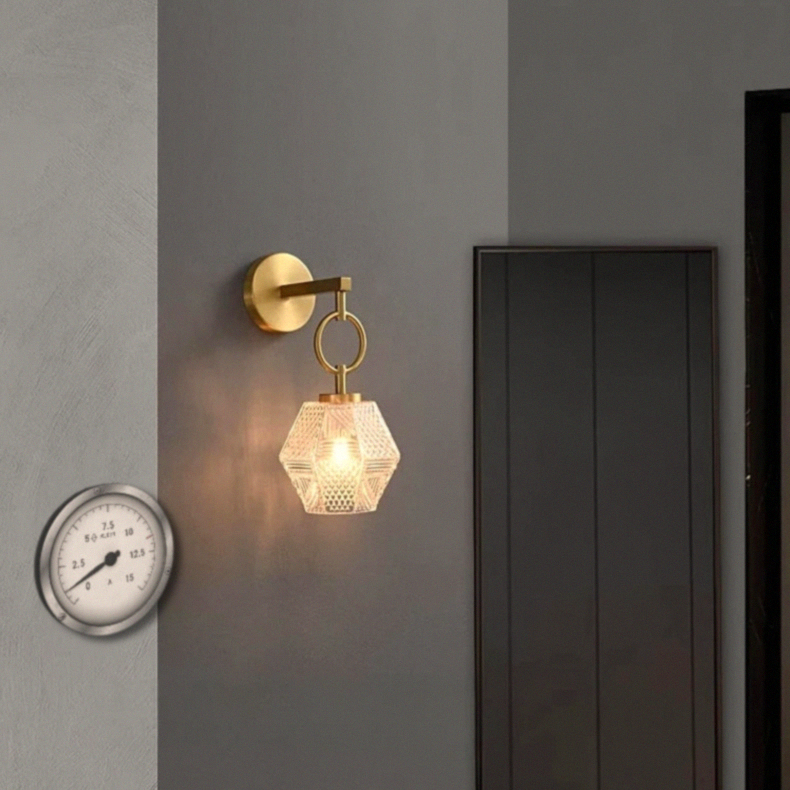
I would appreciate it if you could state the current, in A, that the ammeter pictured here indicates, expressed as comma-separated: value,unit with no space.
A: 1,A
